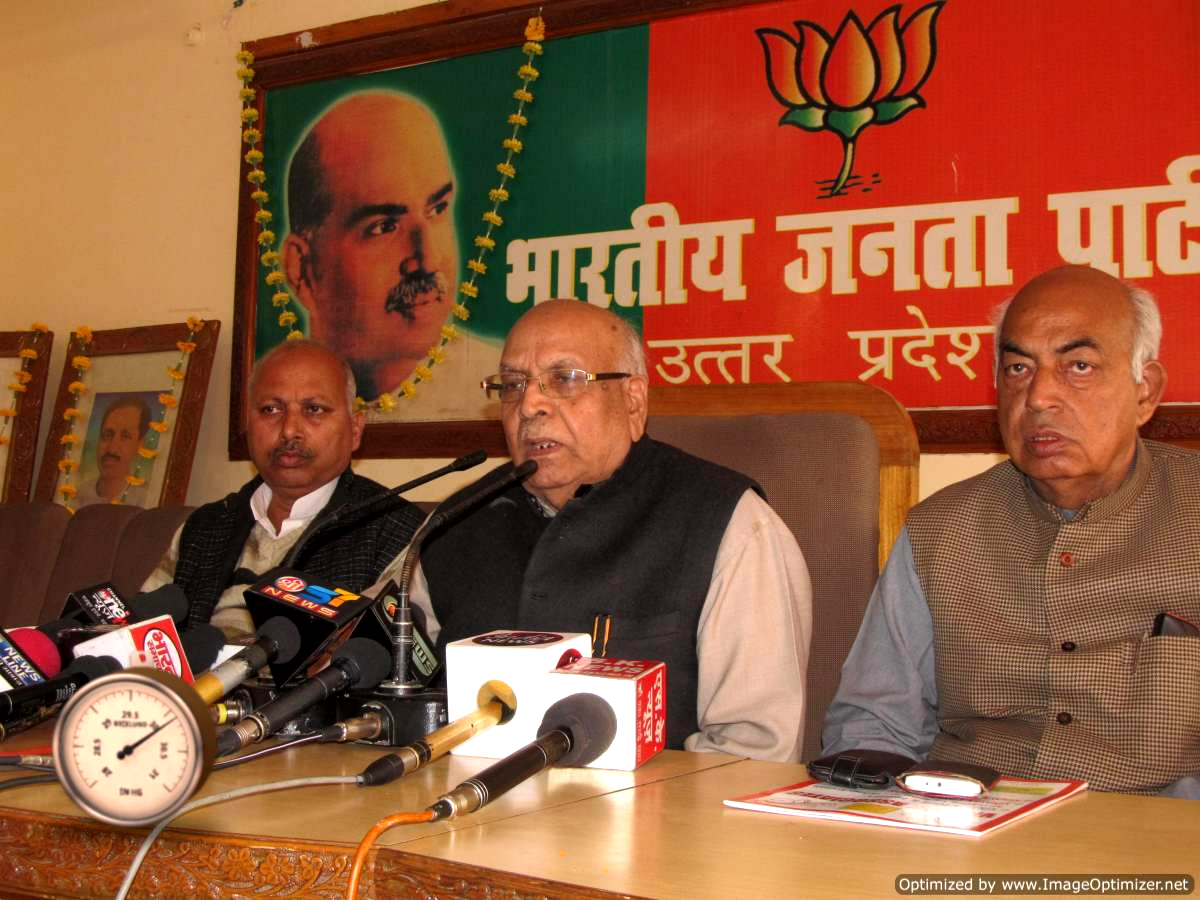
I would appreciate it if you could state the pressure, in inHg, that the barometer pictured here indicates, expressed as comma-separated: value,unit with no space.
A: 30.1,inHg
